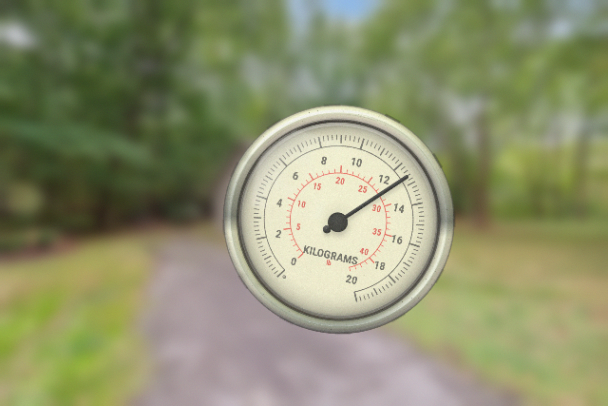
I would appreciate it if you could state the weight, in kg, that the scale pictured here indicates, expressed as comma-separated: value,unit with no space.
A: 12.6,kg
